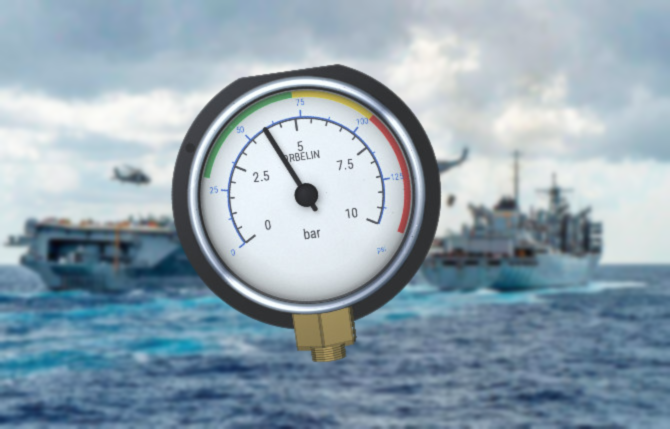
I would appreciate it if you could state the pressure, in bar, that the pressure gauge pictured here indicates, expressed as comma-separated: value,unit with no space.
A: 4,bar
